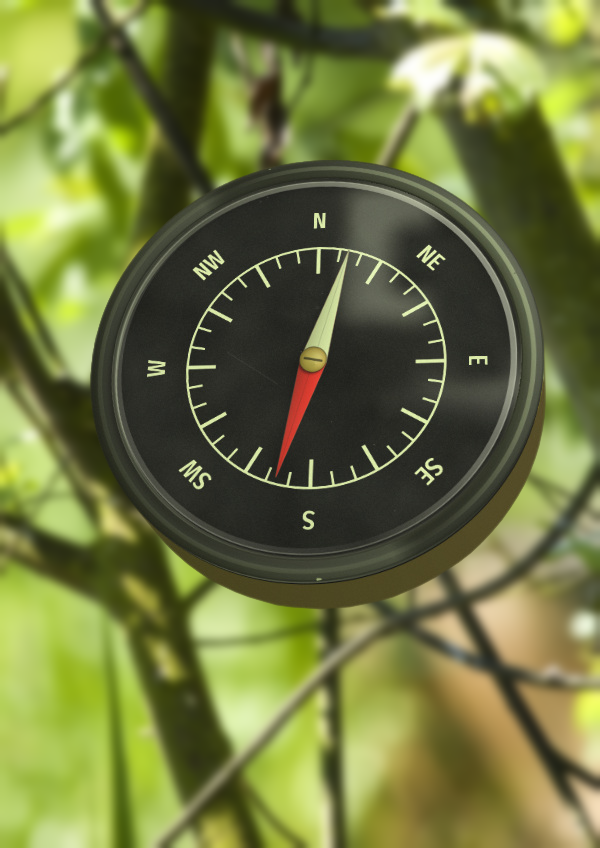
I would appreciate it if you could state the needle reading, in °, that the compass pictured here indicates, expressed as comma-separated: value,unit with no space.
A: 195,°
